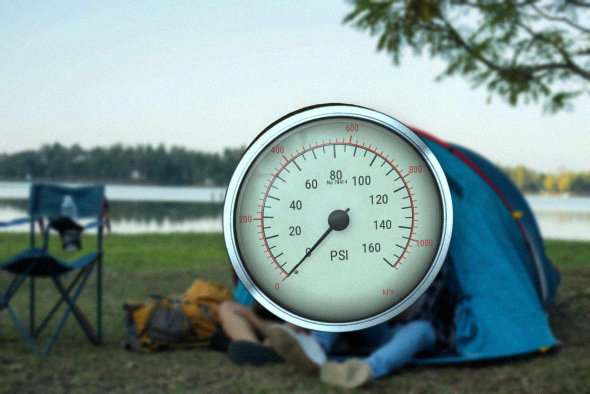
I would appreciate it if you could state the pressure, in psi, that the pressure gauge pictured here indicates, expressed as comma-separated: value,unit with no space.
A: 0,psi
